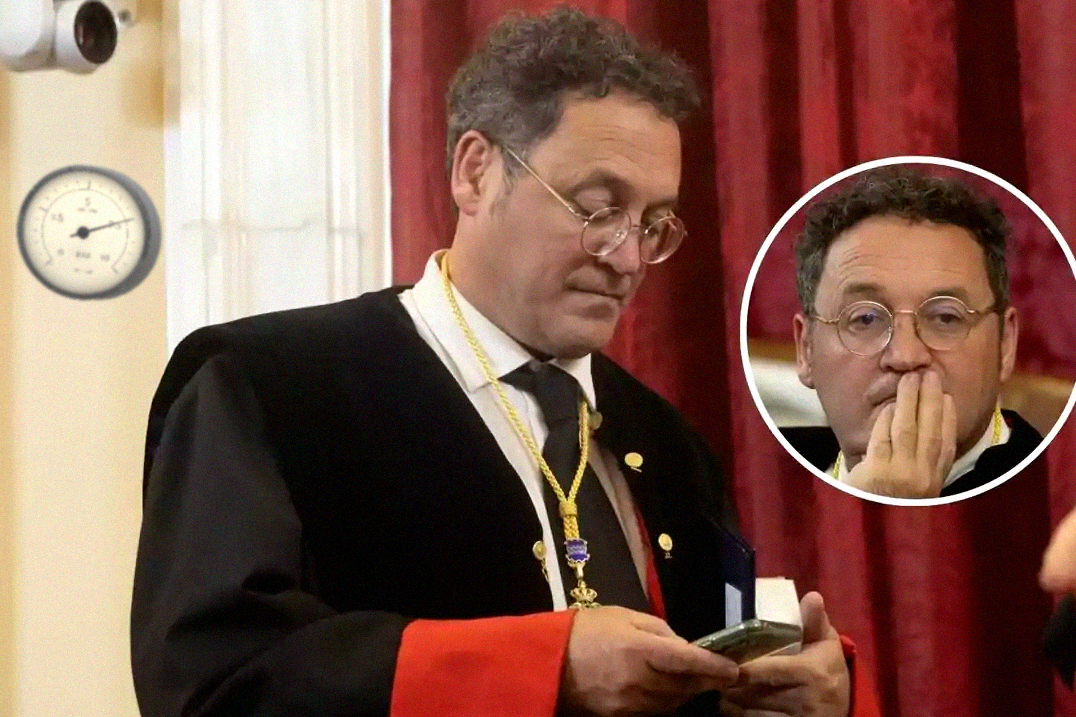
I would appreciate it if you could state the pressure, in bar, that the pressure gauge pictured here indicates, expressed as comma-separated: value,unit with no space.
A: 7.5,bar
